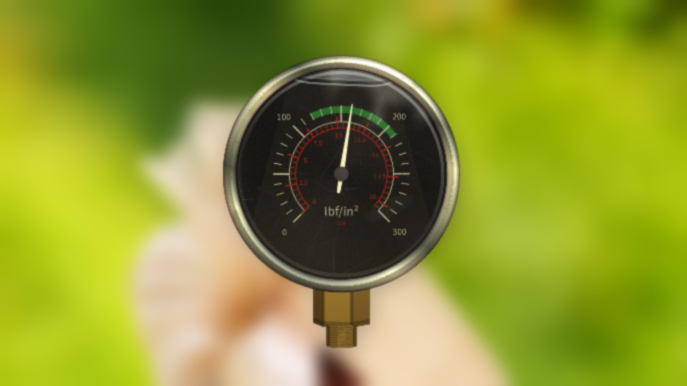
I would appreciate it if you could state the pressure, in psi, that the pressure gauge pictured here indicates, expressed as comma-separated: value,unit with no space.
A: 160,psi
